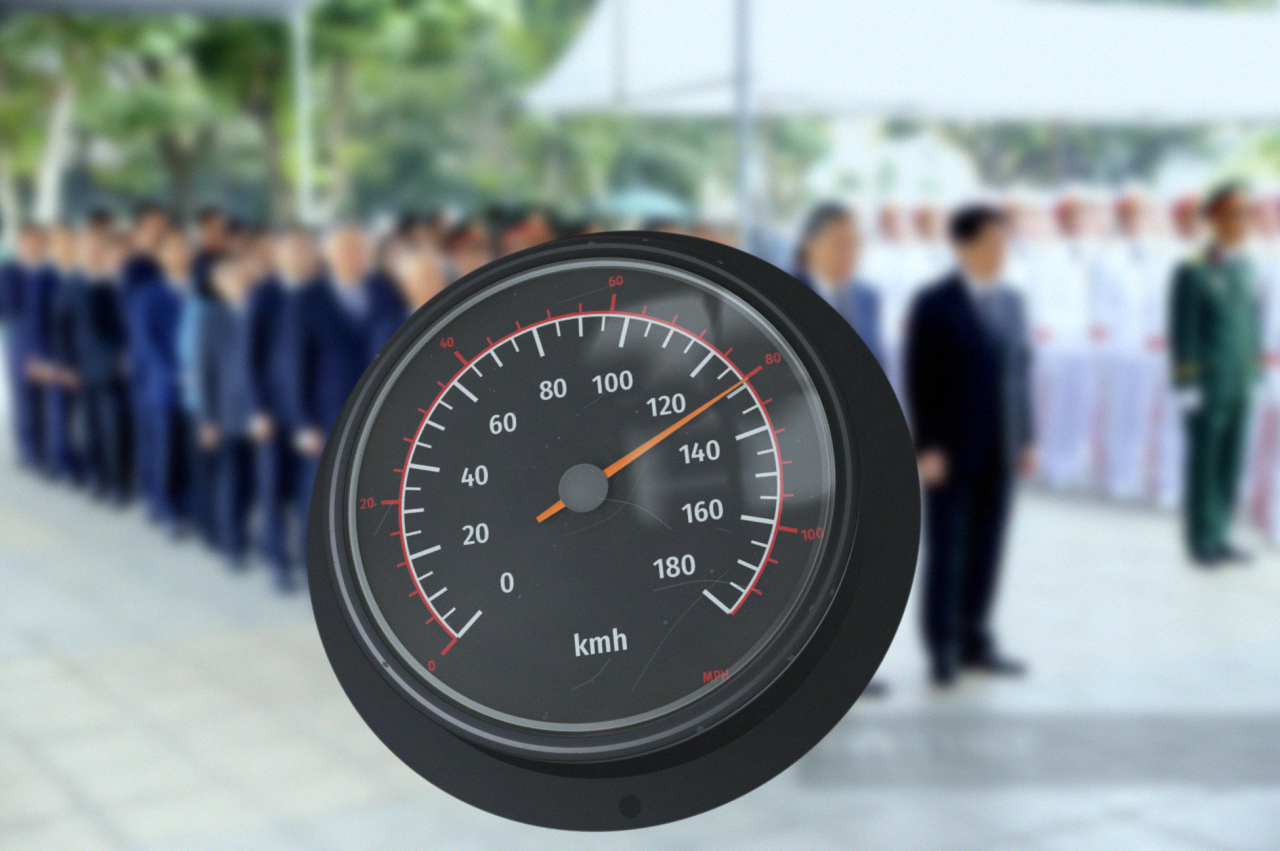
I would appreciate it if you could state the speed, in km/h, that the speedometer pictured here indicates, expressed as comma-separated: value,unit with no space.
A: 130,km/h
